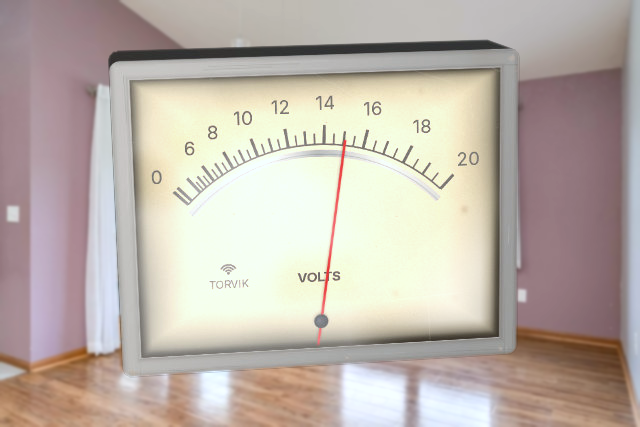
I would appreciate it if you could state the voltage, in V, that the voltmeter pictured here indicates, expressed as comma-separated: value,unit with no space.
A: 15,V
